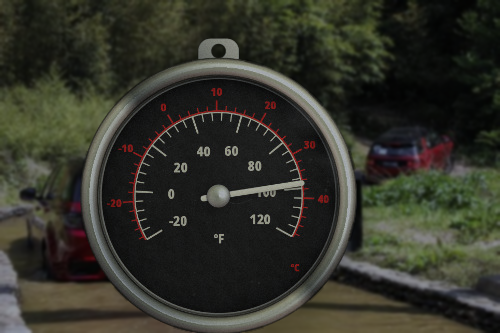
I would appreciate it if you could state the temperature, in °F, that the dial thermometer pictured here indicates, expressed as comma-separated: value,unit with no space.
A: 98,°F
